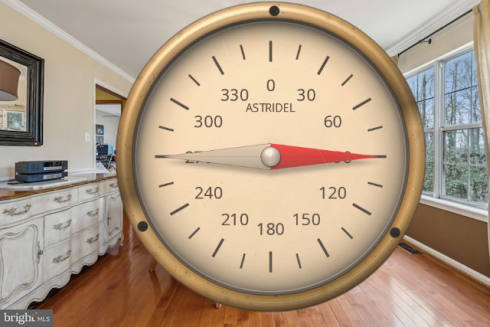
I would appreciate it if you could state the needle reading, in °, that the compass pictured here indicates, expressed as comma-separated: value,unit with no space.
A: 90,°
